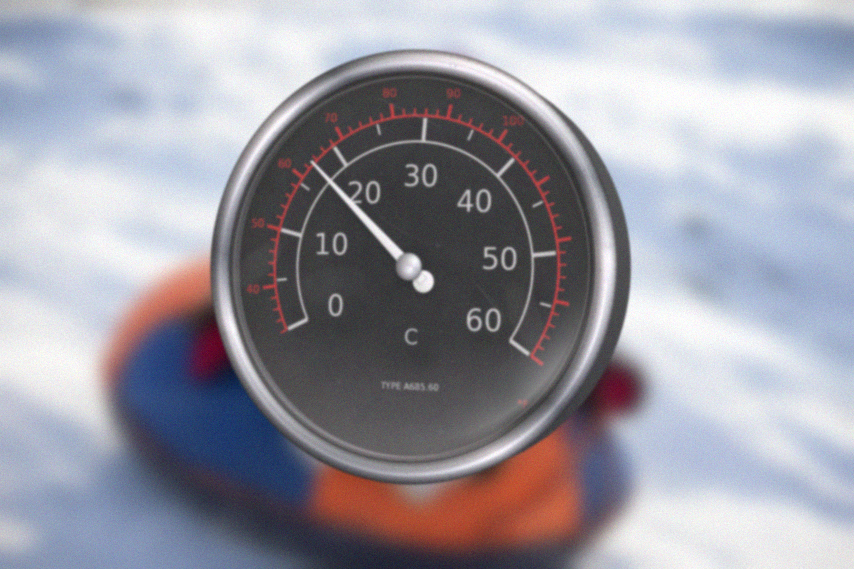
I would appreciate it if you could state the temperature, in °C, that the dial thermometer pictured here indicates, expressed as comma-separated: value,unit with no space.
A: 17.5,°C
